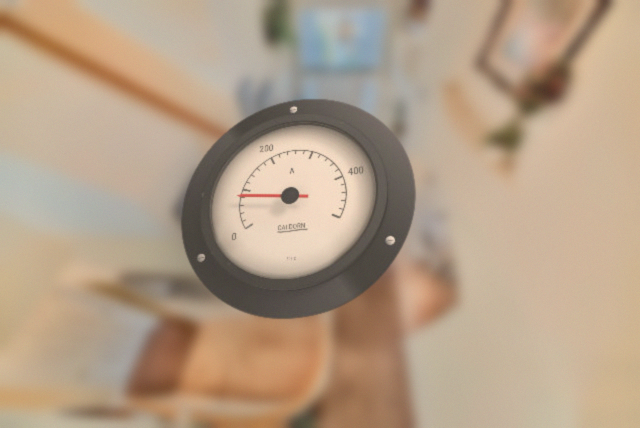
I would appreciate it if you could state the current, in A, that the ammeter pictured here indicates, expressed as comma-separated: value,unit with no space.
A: 80,A
